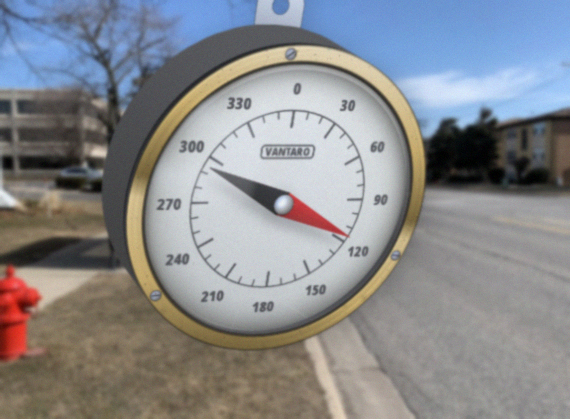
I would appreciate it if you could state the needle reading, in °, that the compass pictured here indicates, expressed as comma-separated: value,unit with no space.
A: 115,°
